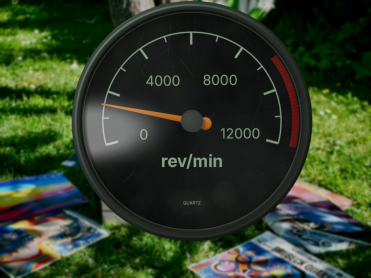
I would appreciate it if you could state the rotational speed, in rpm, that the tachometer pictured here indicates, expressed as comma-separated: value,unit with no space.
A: 1500,rpm
